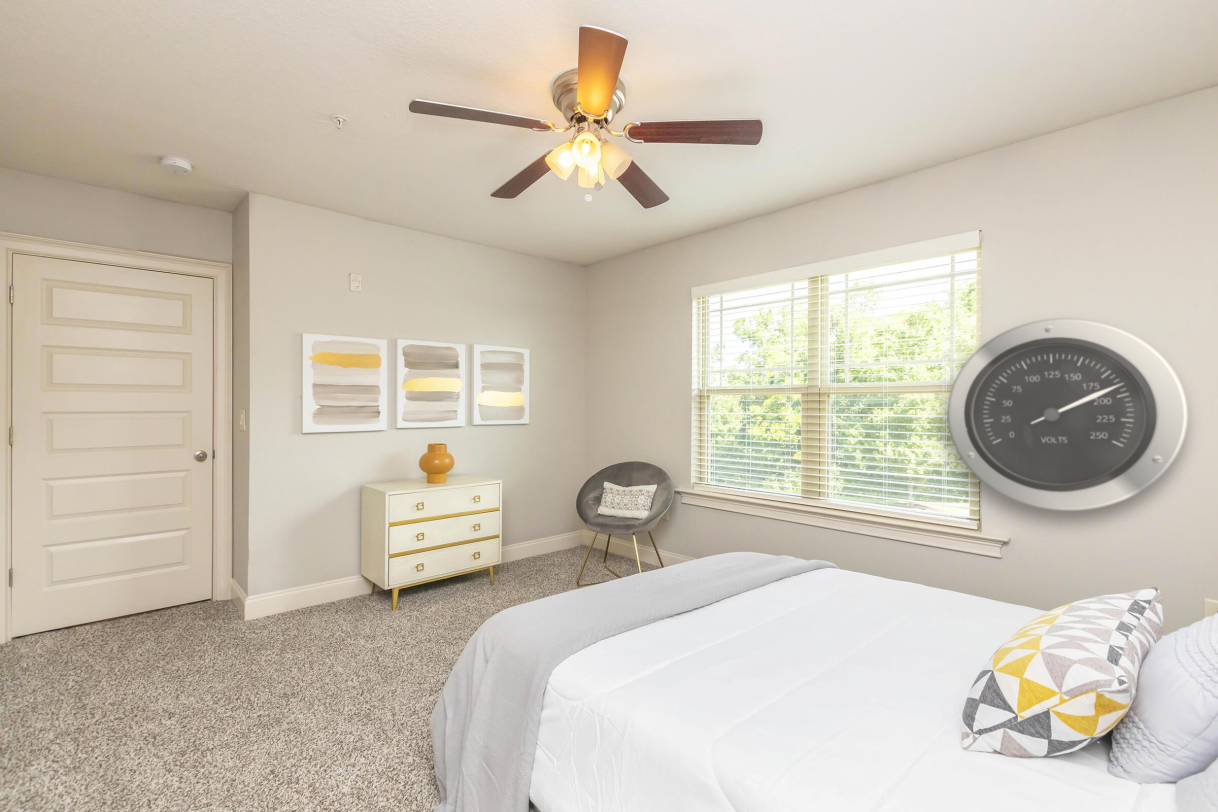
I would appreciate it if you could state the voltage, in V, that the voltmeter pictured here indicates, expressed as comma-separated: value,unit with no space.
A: 190,V
